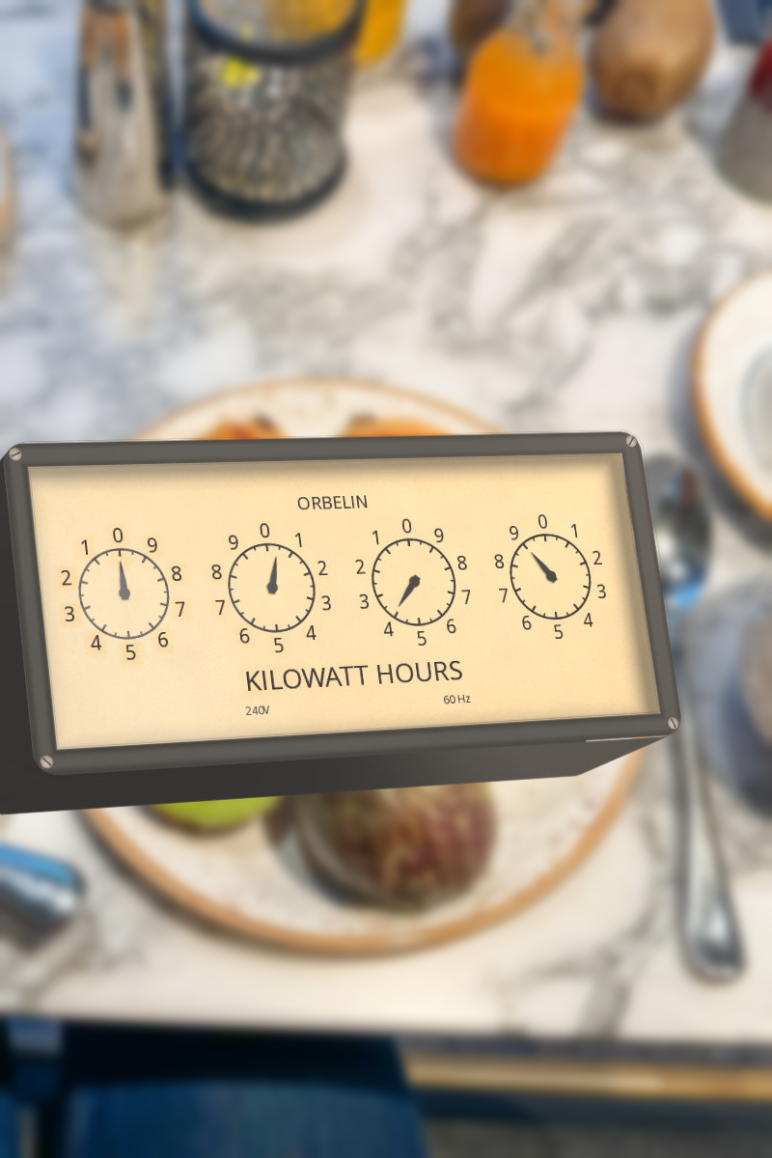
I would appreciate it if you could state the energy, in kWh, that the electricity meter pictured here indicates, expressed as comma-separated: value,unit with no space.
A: 39,kWh
